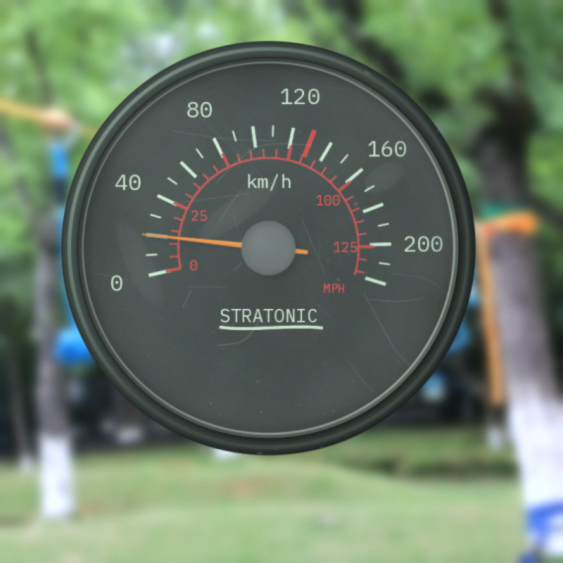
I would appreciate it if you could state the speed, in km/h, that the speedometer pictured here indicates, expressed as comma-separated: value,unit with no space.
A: 20,km/h
